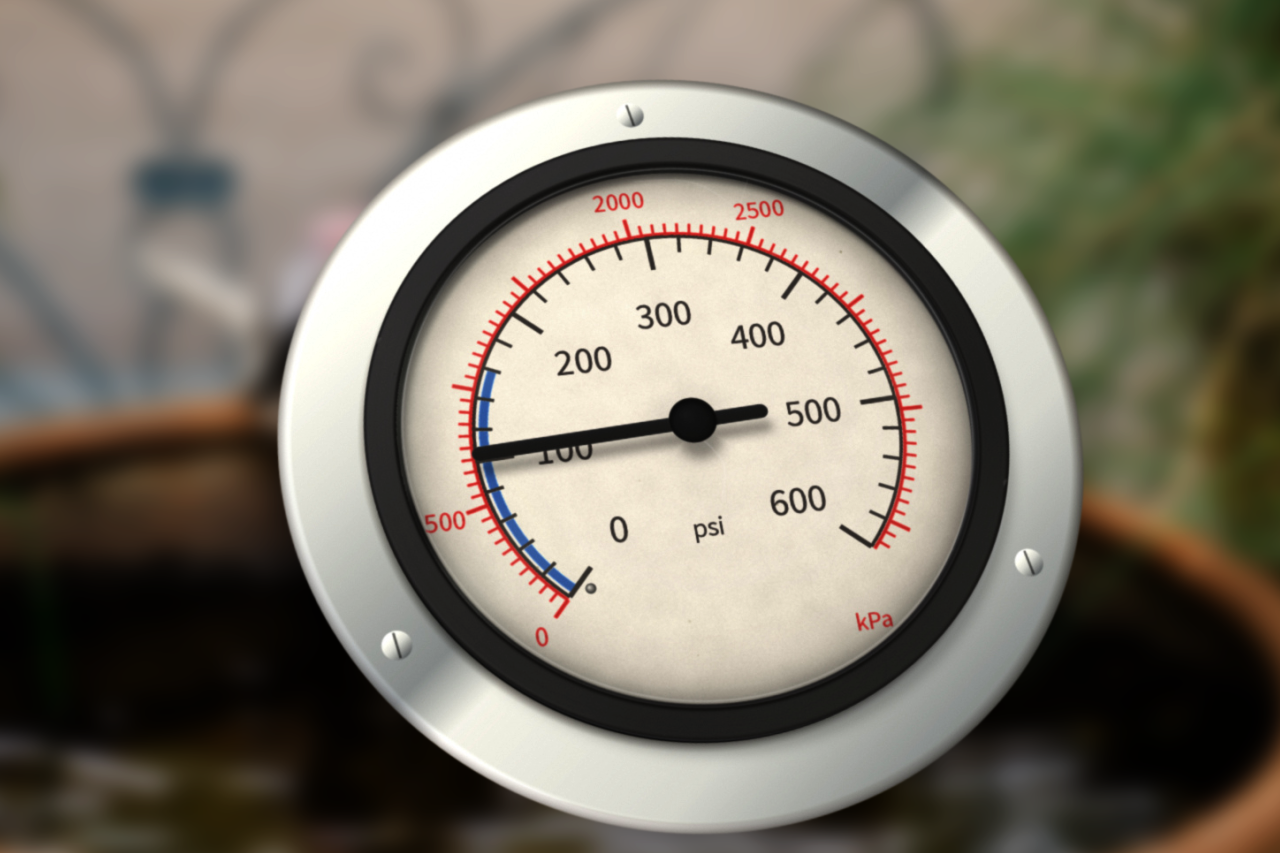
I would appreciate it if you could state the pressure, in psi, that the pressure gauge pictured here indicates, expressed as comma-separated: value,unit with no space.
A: 100,psi
